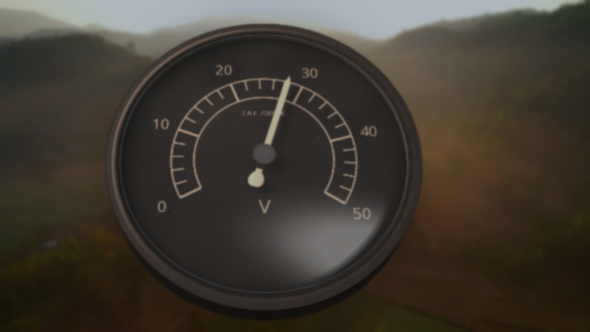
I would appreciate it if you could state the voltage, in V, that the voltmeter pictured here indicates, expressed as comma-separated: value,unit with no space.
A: 28,V
